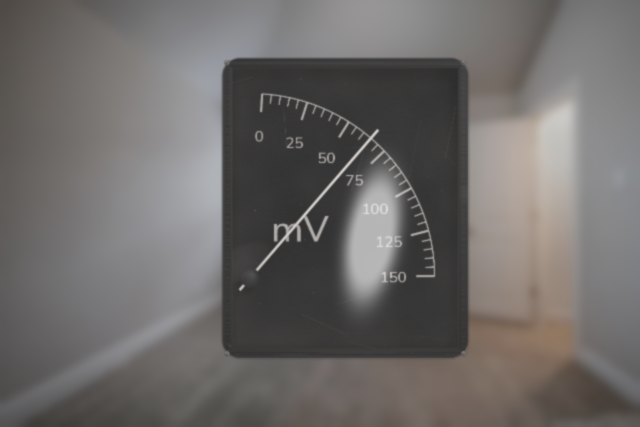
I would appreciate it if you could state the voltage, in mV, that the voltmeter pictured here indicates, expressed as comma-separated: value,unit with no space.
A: 65,mV
